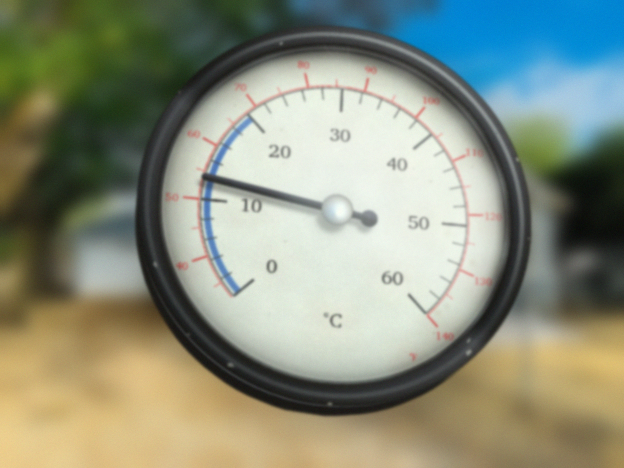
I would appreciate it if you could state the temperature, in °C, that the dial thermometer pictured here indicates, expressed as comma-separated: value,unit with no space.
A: 12,°C
